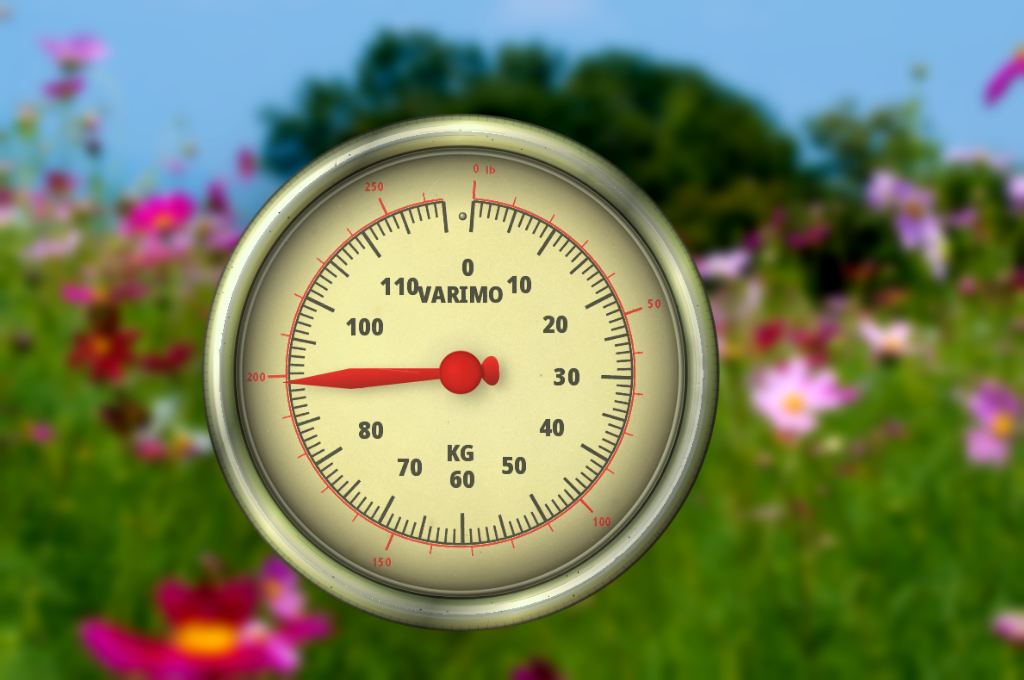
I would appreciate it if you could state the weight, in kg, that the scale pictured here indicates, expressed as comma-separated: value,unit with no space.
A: 90,kg
